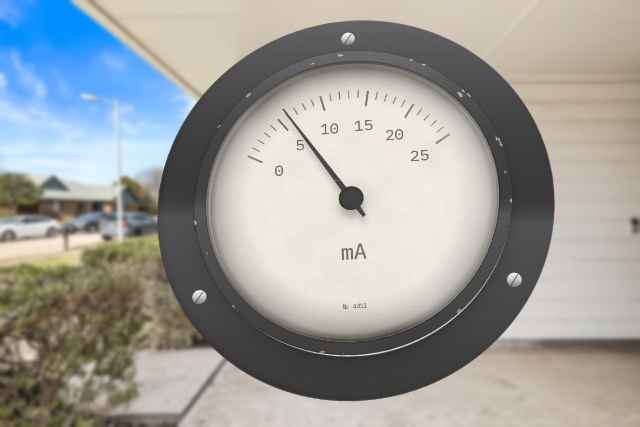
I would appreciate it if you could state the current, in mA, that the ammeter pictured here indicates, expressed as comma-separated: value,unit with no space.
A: 6,mA
